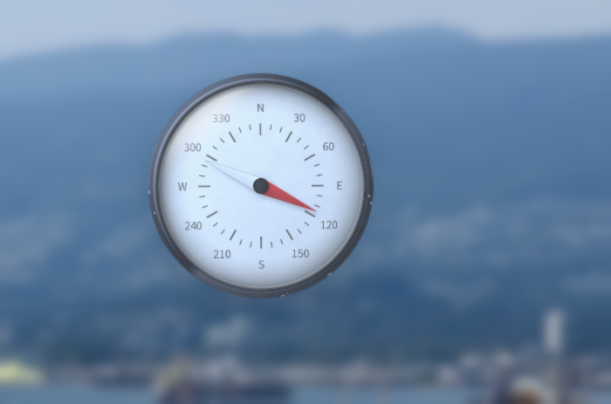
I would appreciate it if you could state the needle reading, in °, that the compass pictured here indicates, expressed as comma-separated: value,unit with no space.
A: 115,°
